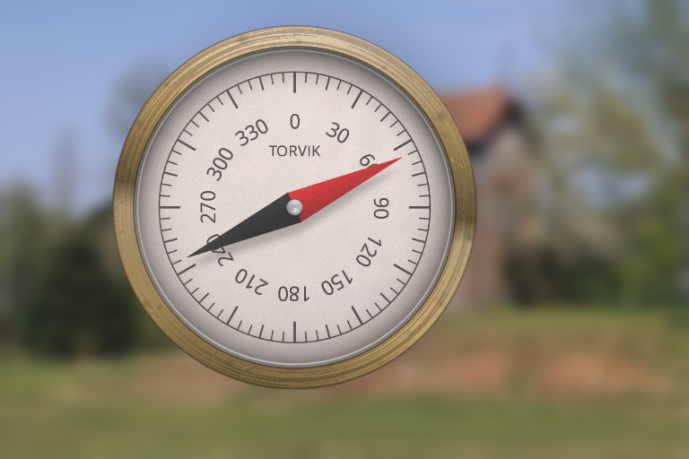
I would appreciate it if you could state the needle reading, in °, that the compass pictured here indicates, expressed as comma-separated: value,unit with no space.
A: 65,°
